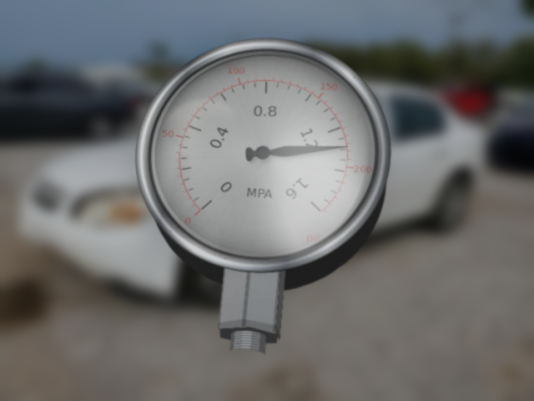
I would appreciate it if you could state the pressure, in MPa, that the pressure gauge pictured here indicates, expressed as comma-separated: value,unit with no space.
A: 1.3,MPa
